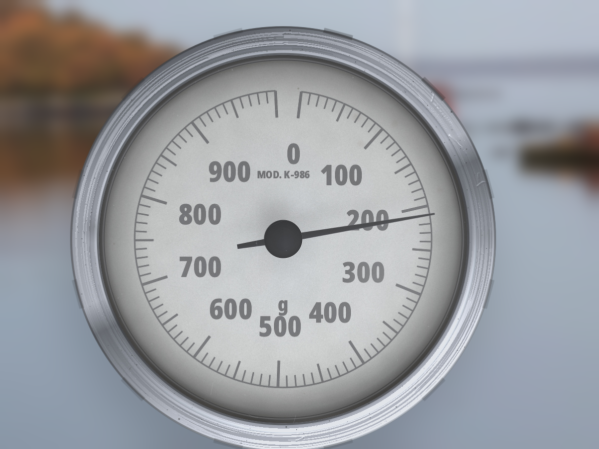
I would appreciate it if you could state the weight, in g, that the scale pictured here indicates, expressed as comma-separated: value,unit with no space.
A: 210,g
